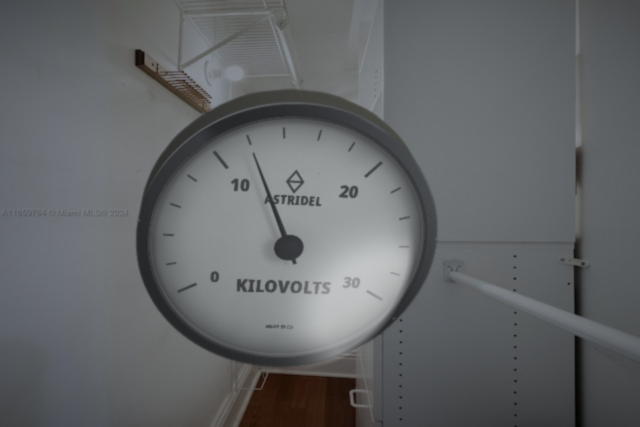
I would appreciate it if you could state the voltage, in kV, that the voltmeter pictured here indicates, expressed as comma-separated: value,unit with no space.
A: 12,kV
